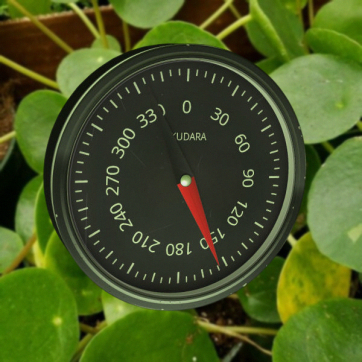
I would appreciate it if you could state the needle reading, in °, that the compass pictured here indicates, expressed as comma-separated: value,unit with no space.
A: 155,°
